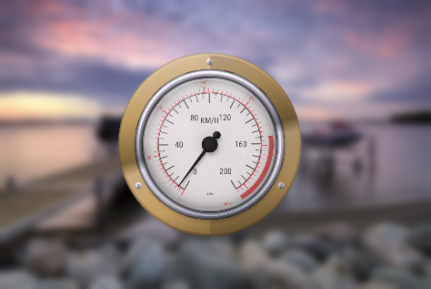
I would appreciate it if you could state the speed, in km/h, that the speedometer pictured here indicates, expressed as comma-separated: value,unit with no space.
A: 5,km/h
